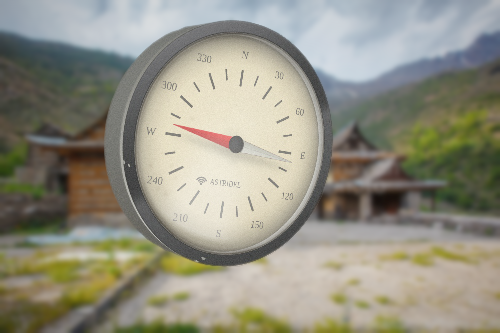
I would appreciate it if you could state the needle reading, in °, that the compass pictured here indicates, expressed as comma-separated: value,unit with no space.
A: 277.5,°
